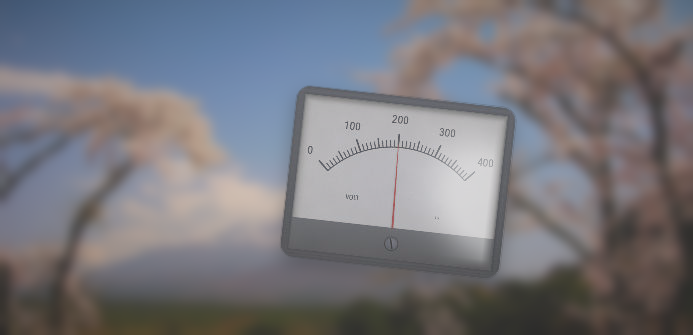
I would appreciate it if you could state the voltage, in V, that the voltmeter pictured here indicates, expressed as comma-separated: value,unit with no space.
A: 200,V
